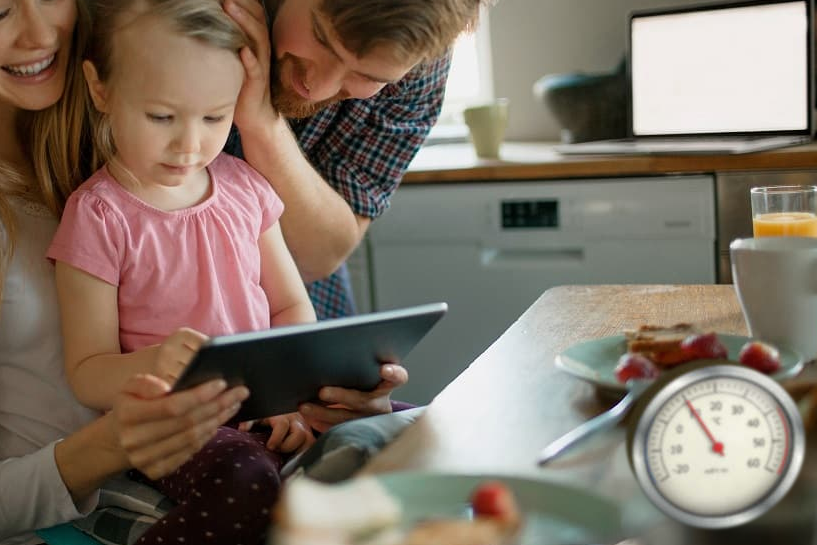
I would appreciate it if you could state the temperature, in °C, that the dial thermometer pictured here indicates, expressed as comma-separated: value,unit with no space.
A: 10,°C
